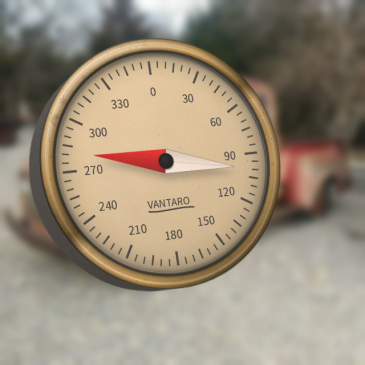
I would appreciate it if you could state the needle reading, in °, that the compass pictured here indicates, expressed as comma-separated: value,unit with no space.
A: 280,°
